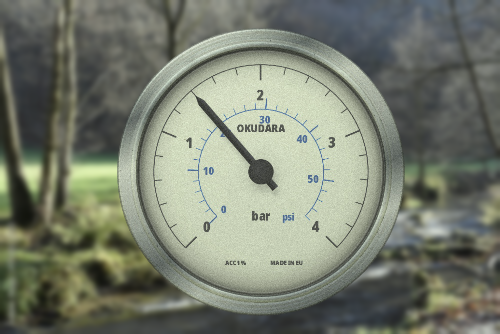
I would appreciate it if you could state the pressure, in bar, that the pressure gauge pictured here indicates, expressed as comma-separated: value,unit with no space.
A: 1.4,bar
